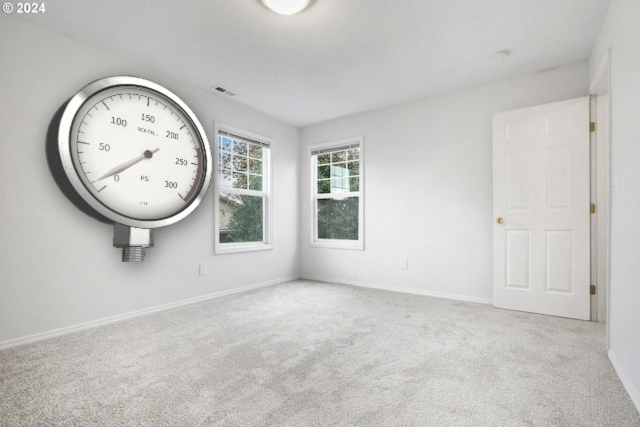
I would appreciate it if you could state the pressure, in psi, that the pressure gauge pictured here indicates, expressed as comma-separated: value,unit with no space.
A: 10,psi
